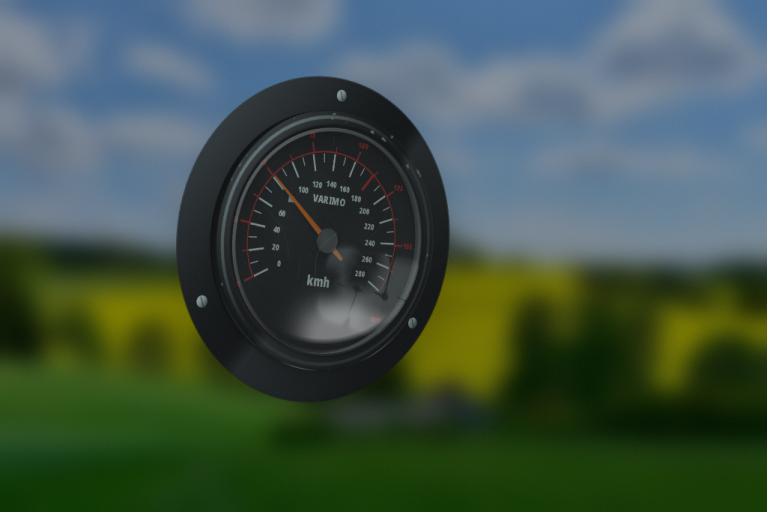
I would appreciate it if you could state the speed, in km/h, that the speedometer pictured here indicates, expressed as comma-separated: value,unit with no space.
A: 80,km/h
